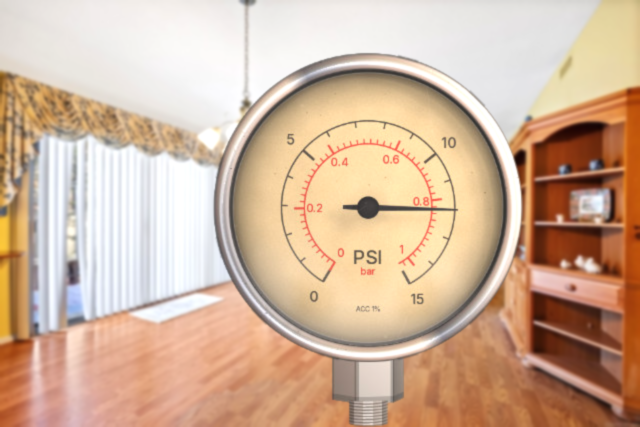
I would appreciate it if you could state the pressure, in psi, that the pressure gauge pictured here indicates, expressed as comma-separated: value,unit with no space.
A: 12,psi
